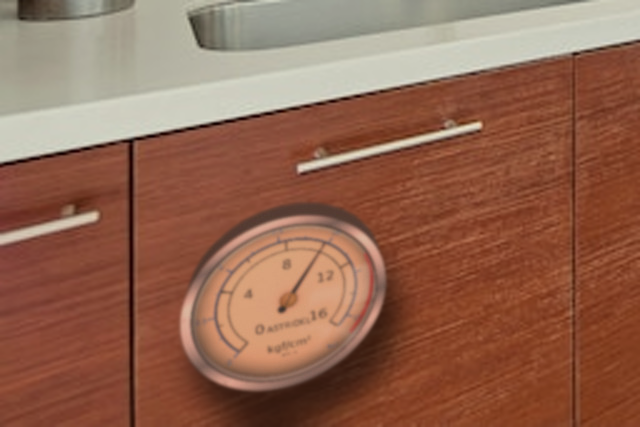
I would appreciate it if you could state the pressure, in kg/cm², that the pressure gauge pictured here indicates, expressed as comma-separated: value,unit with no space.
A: 10,kg/cm²
